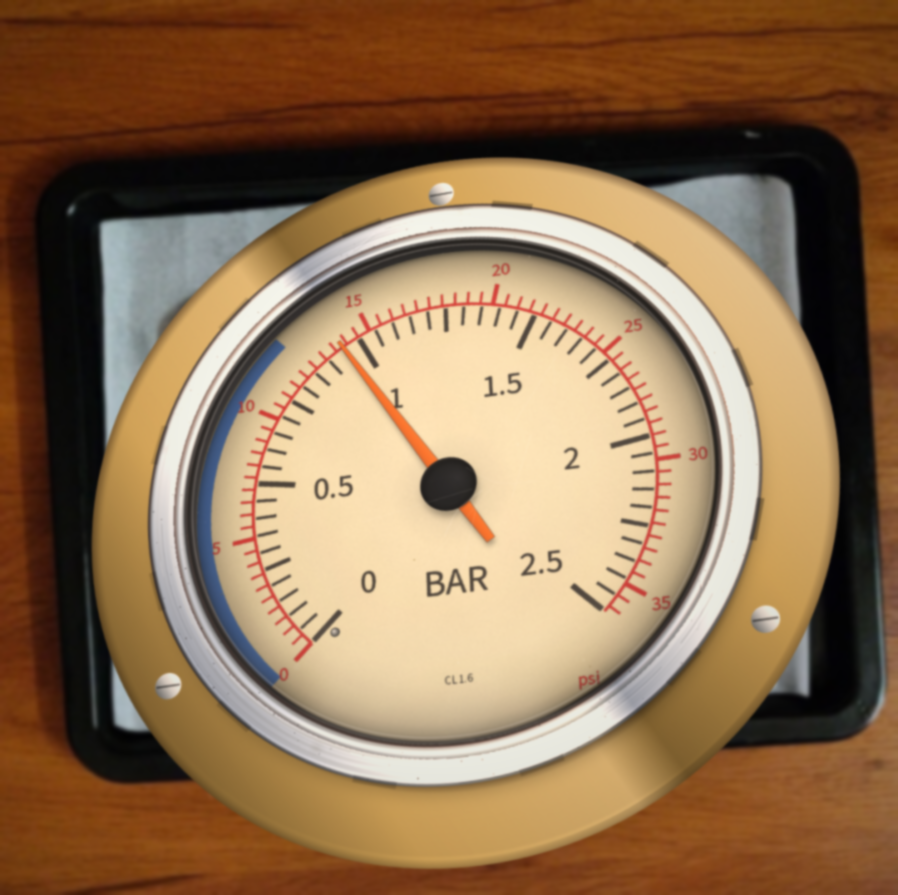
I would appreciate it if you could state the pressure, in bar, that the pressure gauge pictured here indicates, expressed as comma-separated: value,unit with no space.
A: 0.95,bar
